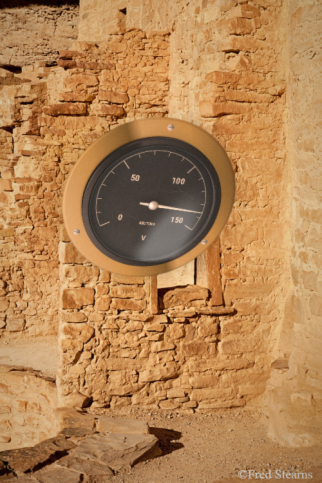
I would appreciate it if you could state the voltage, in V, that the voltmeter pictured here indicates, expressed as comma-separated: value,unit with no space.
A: 135,V
